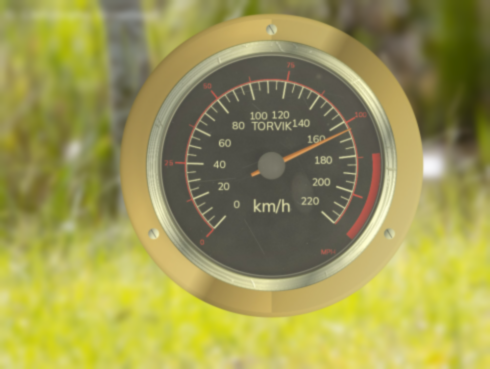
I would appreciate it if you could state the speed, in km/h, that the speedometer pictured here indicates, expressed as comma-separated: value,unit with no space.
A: 165,km/h
